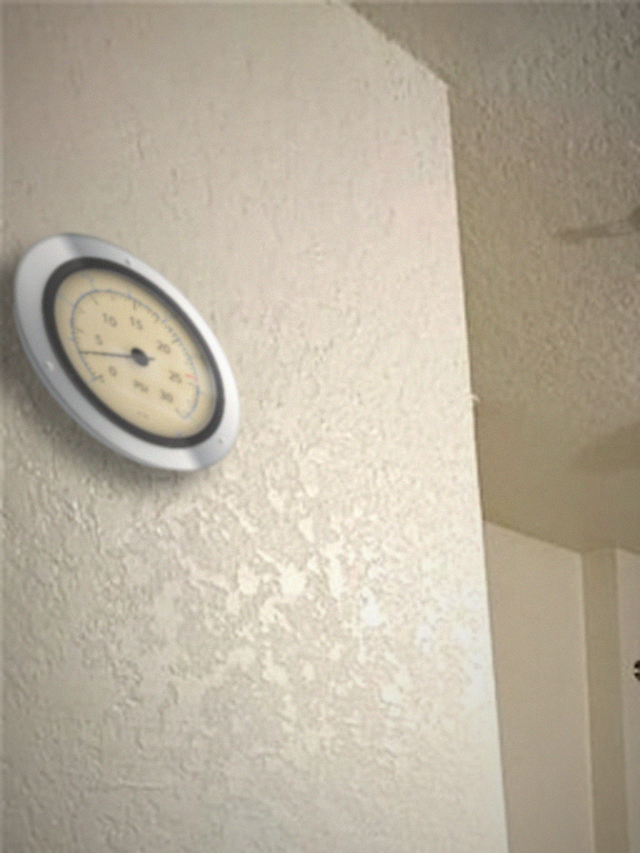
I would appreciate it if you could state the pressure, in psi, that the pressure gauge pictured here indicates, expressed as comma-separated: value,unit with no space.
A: 2.5,psi
